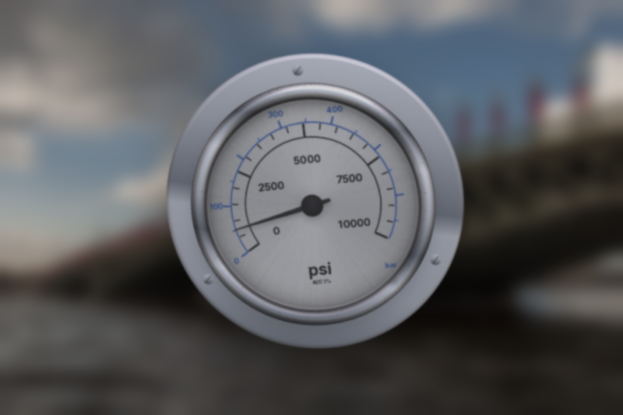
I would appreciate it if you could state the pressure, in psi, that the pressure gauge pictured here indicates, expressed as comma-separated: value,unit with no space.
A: 750,psi
